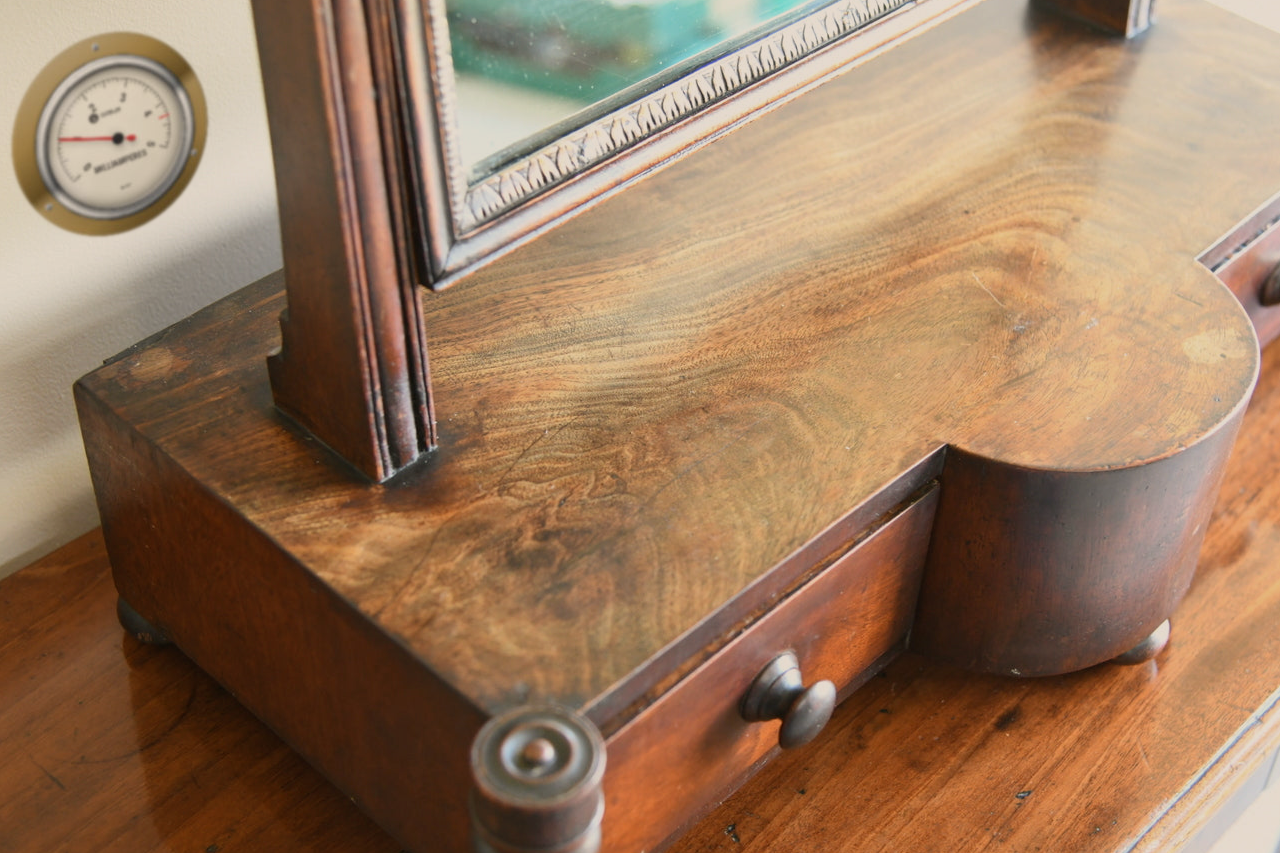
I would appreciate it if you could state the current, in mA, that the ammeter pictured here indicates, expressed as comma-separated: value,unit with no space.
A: 1,mA
